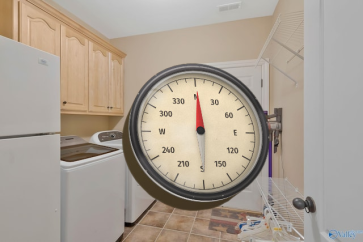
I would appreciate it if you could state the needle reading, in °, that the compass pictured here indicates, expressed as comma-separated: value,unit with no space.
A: 0,°
